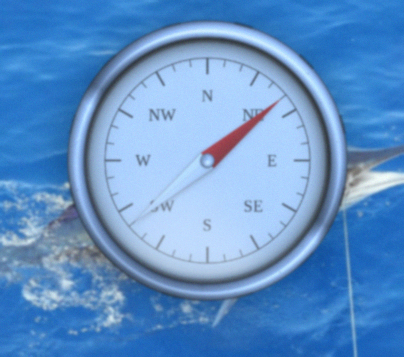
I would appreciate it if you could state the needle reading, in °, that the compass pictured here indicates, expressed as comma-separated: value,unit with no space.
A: 50,°
